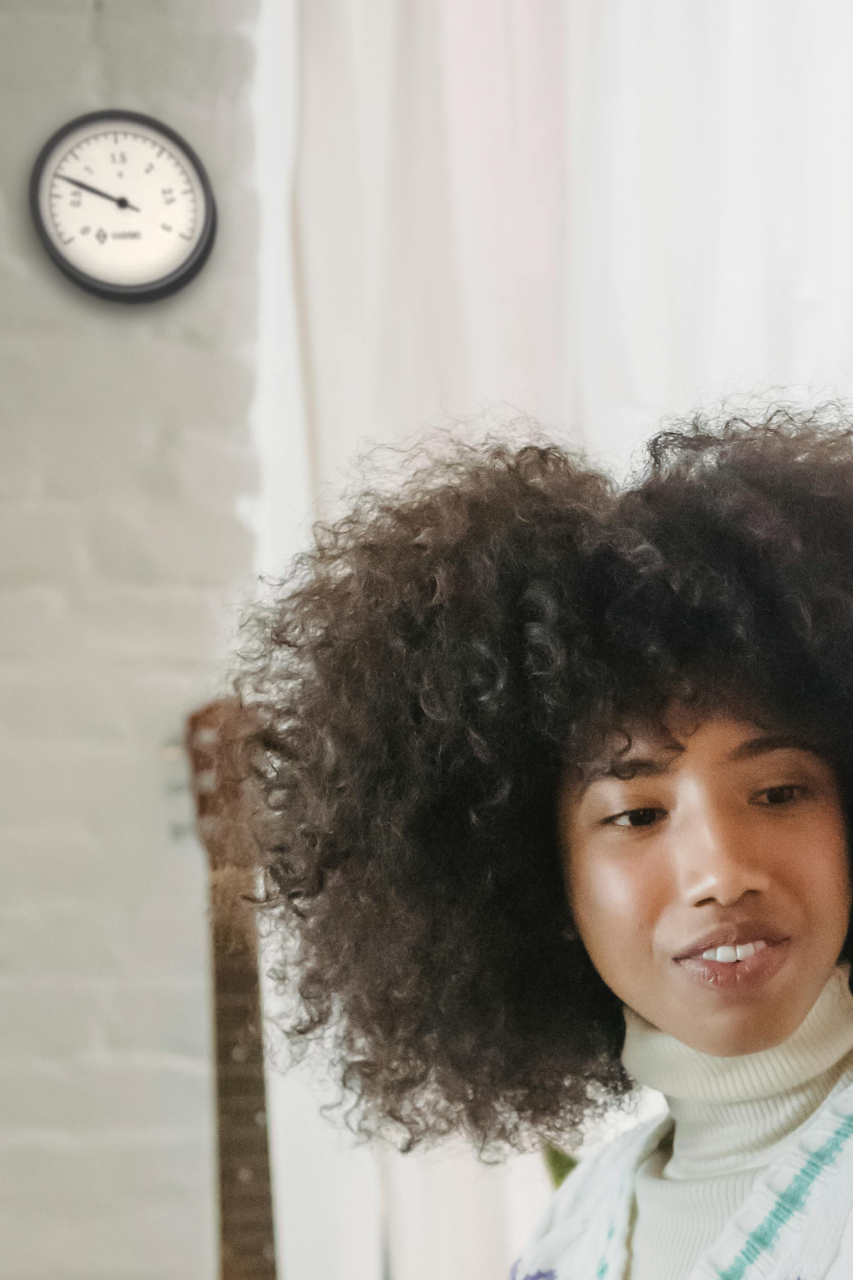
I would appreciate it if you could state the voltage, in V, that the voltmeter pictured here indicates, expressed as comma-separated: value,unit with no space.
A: 0.7,V
